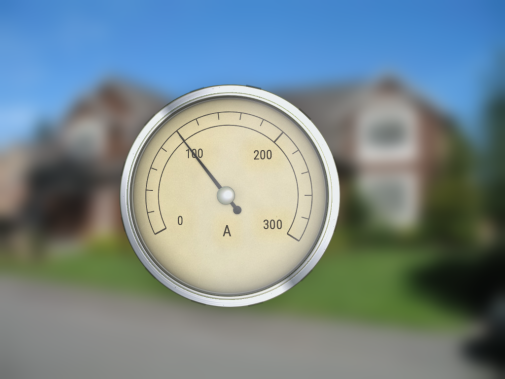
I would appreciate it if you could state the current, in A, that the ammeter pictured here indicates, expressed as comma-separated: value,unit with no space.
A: 100,A
